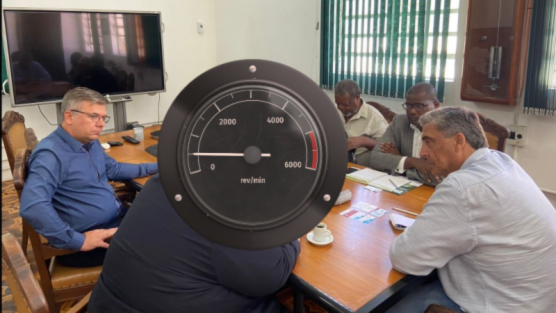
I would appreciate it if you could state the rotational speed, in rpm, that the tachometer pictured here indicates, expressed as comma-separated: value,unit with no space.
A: 500,rpm
